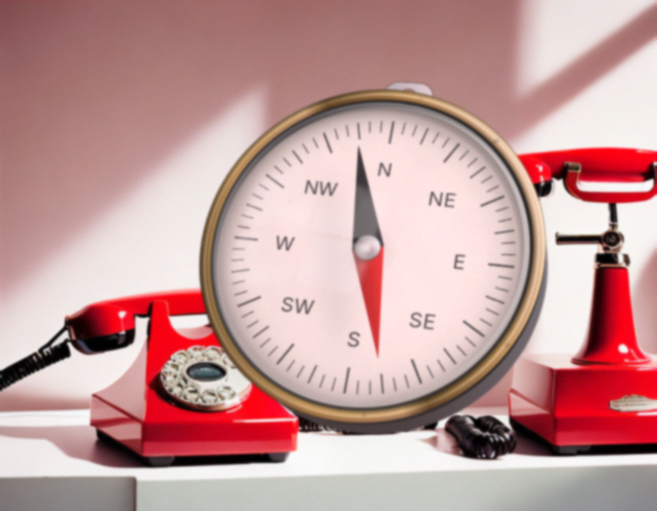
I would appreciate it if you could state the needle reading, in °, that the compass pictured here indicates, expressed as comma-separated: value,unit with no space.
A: 165,°
